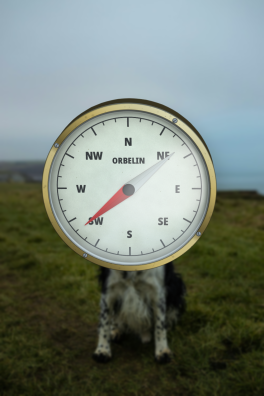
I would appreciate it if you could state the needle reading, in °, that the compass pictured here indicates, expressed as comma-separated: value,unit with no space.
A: 230,°
